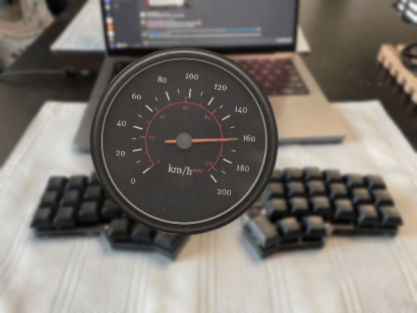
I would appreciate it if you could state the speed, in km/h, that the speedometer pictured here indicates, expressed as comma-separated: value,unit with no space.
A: 160,km/h
